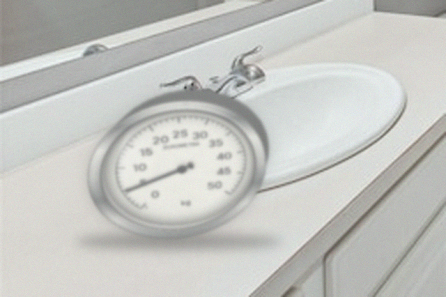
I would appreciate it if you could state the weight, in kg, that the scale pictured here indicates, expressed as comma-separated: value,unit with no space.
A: 5,kg
